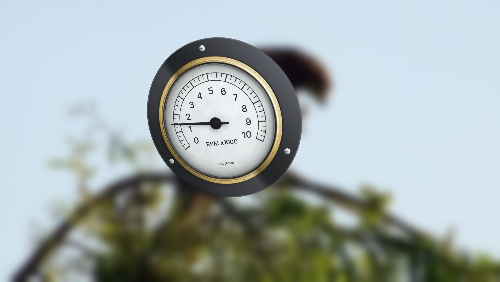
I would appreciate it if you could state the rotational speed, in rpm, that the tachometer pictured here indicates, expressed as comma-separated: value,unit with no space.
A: 1500,rpm
